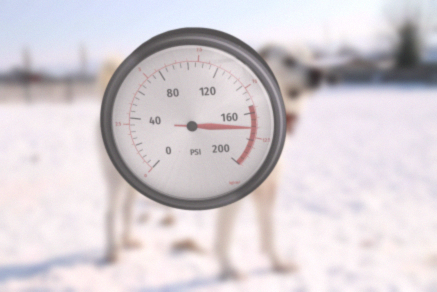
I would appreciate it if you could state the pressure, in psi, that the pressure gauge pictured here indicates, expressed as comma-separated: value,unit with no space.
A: 170,psi
